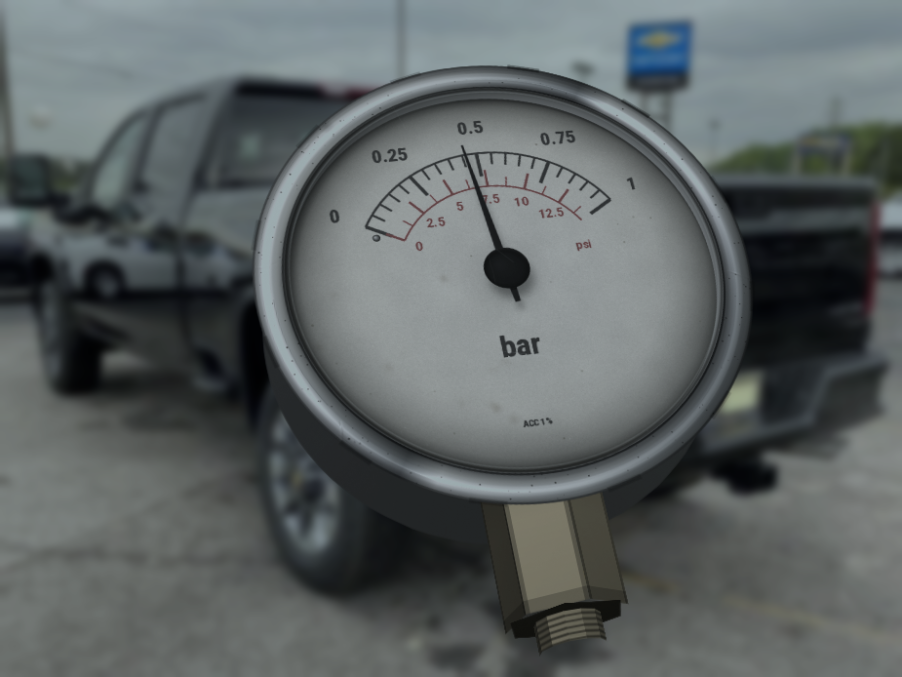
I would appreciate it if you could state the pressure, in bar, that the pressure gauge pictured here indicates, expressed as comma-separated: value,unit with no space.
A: 0.45,bar
